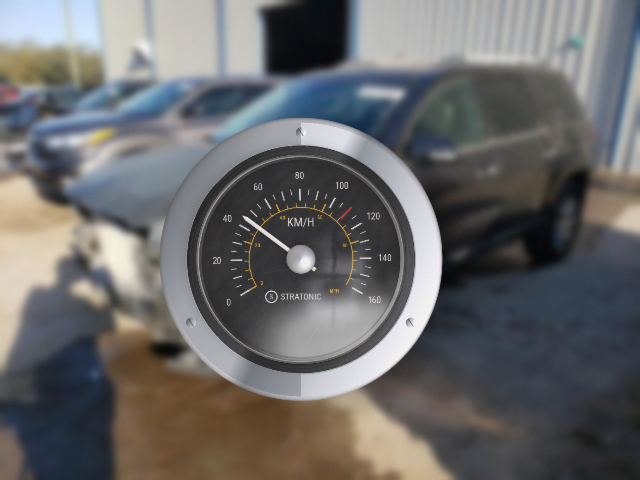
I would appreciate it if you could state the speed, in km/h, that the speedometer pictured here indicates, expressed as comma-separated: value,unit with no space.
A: 45,km/h
